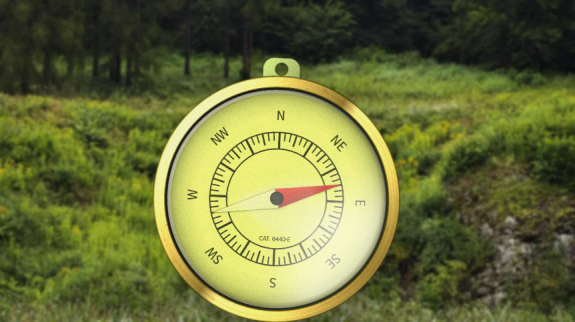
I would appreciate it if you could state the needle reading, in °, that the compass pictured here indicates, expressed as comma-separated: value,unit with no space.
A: 75,°
